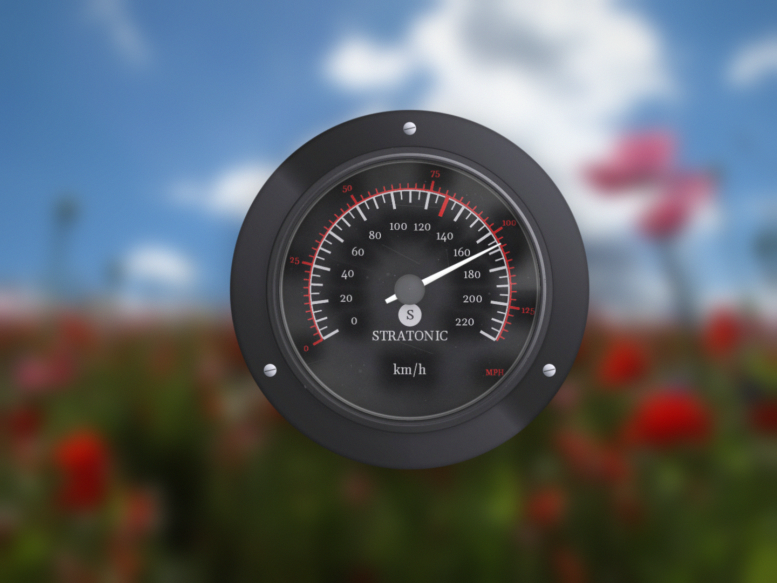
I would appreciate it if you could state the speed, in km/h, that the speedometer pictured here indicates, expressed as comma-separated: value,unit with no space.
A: 167.5,km/h
